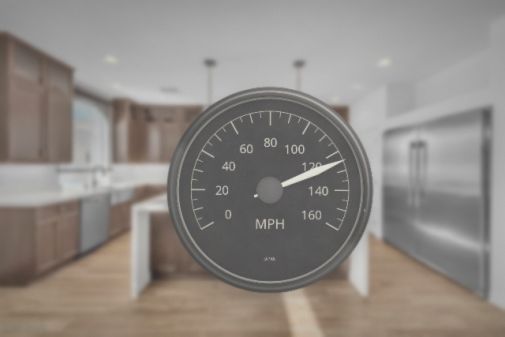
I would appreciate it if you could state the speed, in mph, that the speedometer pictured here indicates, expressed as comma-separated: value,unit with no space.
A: 125,mph
